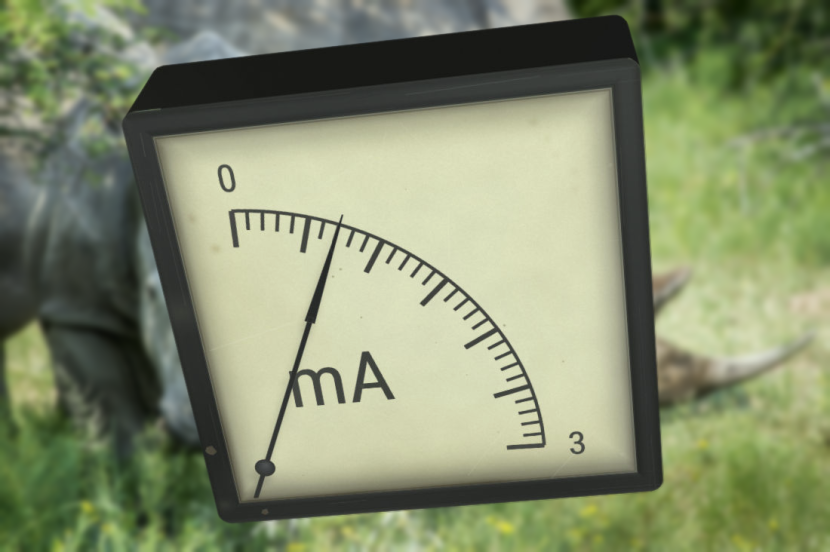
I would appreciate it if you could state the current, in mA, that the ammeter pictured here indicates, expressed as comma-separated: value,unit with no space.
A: 0.7,mA
